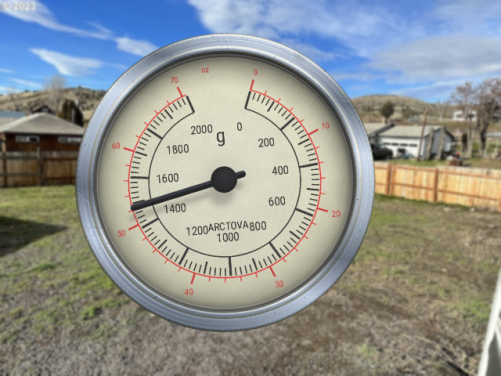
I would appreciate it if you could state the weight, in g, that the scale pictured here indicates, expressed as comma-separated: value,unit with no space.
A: 1480,g
